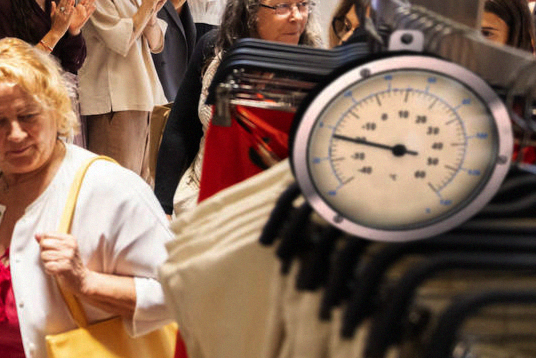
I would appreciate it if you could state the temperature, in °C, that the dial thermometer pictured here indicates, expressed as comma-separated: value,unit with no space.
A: -20,°C
